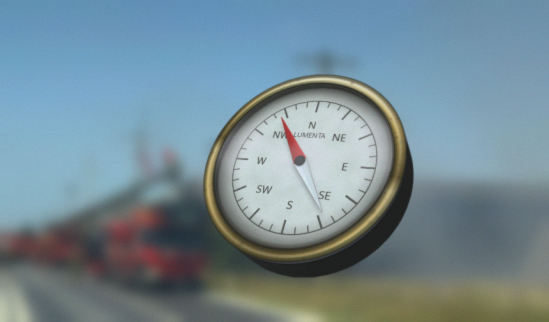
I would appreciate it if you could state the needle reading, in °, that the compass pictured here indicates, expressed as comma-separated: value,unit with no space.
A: 325,°
